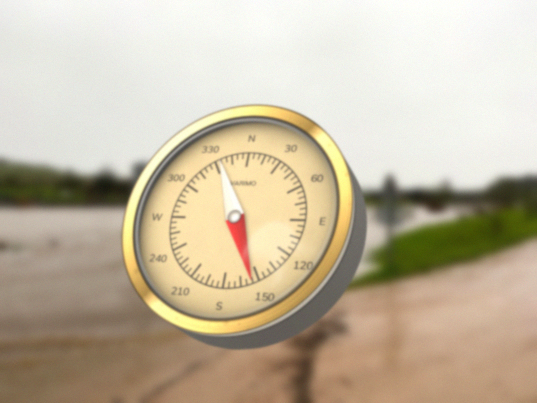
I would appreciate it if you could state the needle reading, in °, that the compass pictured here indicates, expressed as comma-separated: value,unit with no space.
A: 155,°
